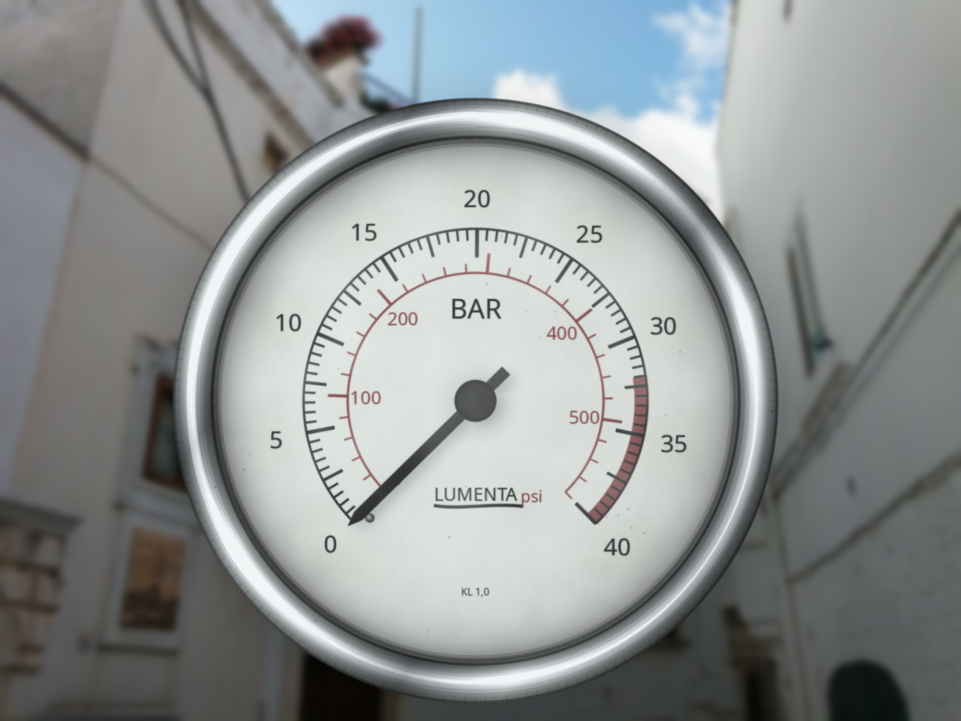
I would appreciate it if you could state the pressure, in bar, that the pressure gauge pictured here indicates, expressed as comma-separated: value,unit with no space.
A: 0,bar
